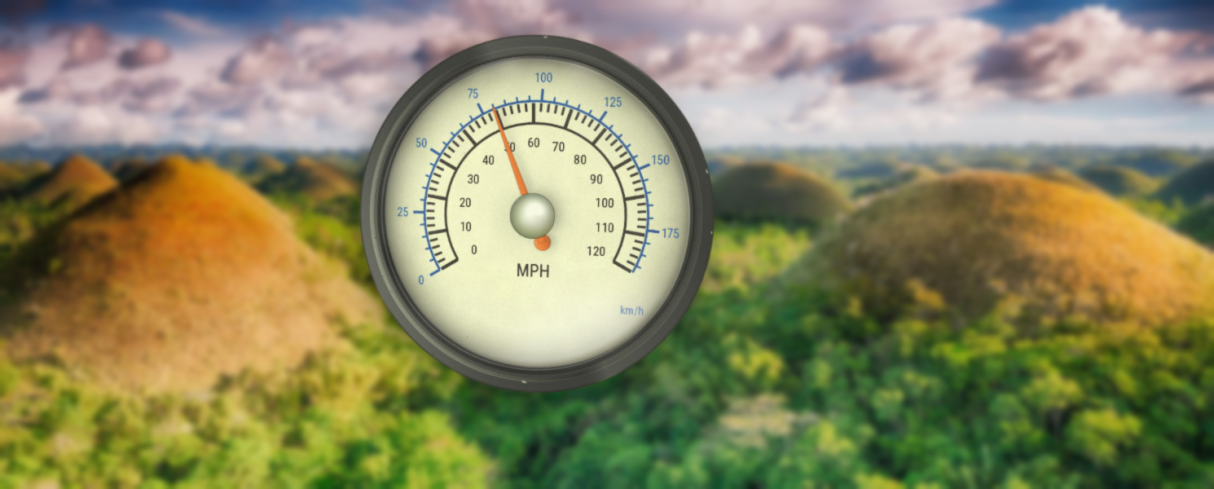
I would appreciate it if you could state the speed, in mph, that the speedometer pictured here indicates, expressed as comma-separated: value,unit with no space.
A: 50,mph
